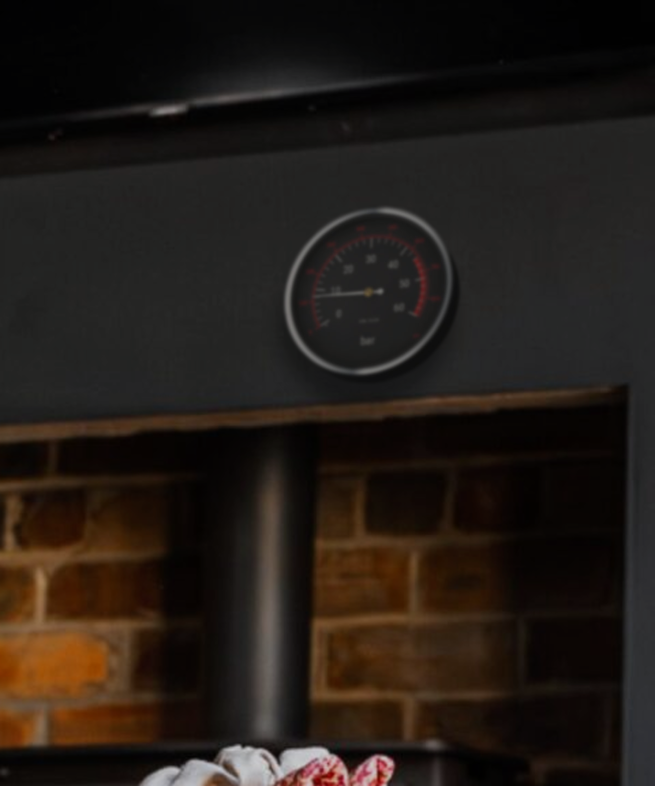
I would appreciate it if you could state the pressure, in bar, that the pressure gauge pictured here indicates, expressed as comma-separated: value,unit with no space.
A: 8,bar
